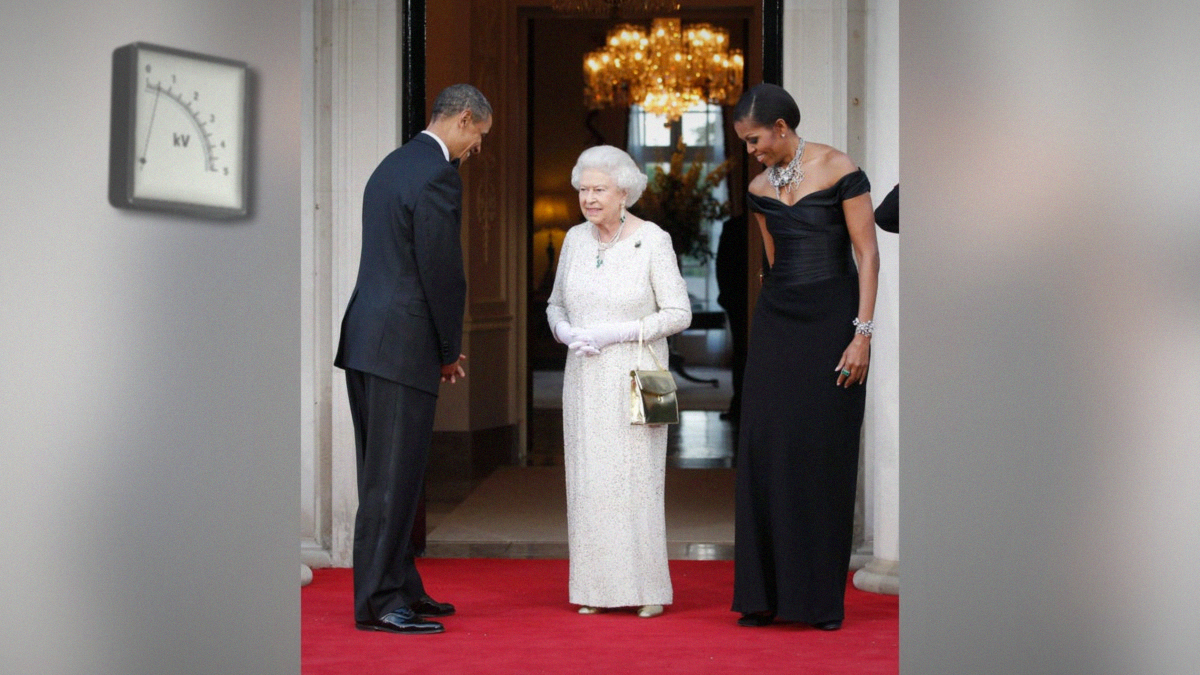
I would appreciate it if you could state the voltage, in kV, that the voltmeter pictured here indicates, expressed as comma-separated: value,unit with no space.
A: 0.5,kV
